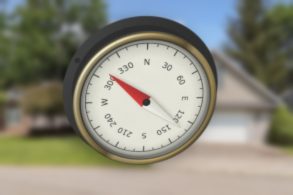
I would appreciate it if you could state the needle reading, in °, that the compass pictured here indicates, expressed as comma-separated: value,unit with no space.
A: 310,°
